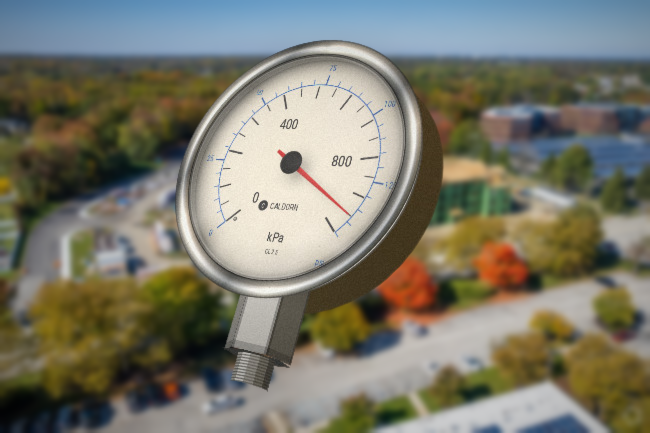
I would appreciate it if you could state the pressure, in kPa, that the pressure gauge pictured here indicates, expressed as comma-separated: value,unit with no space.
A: 950,kPa
